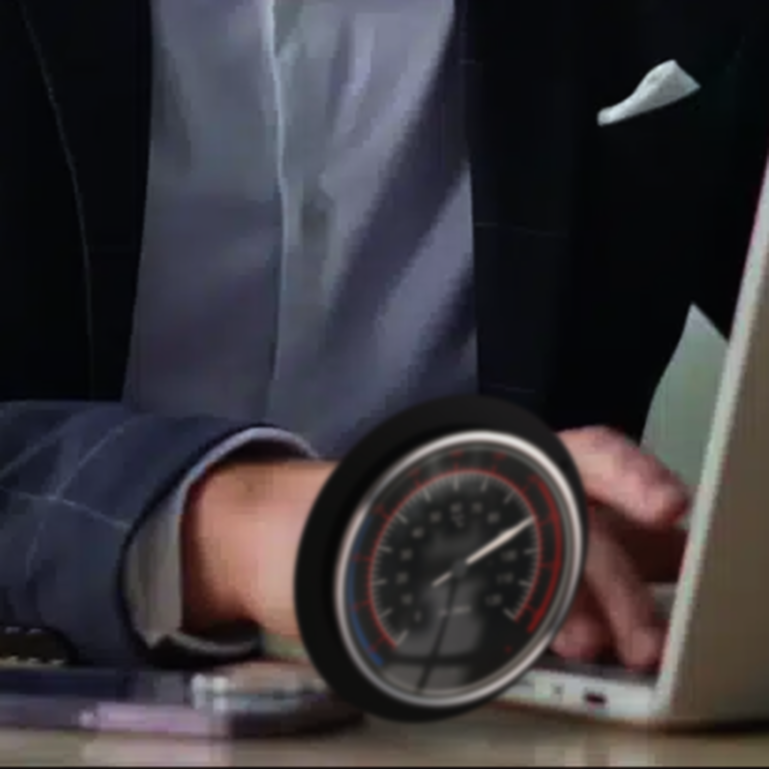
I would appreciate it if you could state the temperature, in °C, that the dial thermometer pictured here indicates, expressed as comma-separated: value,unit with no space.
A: 90,°C
